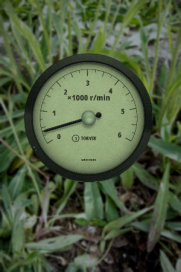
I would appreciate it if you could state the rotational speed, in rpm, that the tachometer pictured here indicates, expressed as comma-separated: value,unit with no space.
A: 375,rpm
